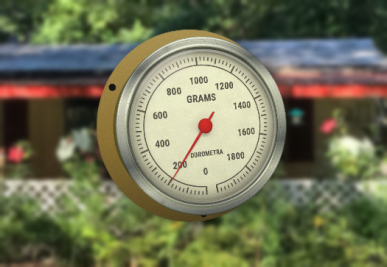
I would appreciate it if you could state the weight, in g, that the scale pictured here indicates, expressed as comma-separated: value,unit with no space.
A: 200,g
